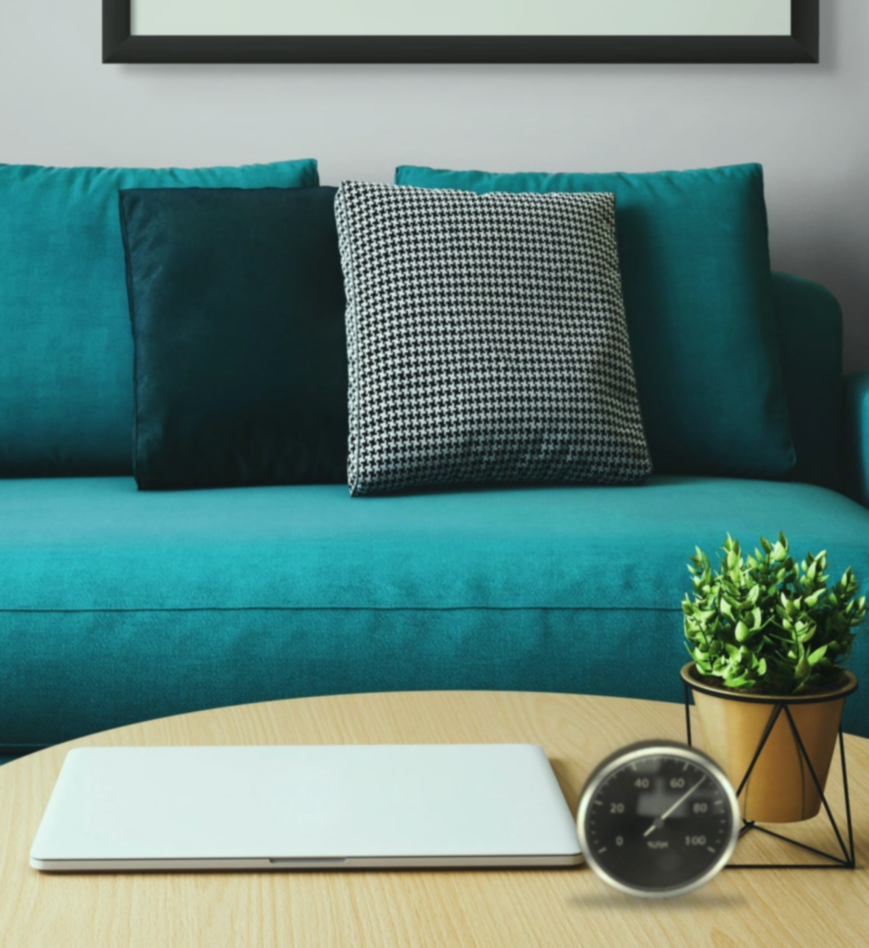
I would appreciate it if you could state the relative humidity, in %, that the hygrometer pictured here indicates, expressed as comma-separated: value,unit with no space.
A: 68,%
